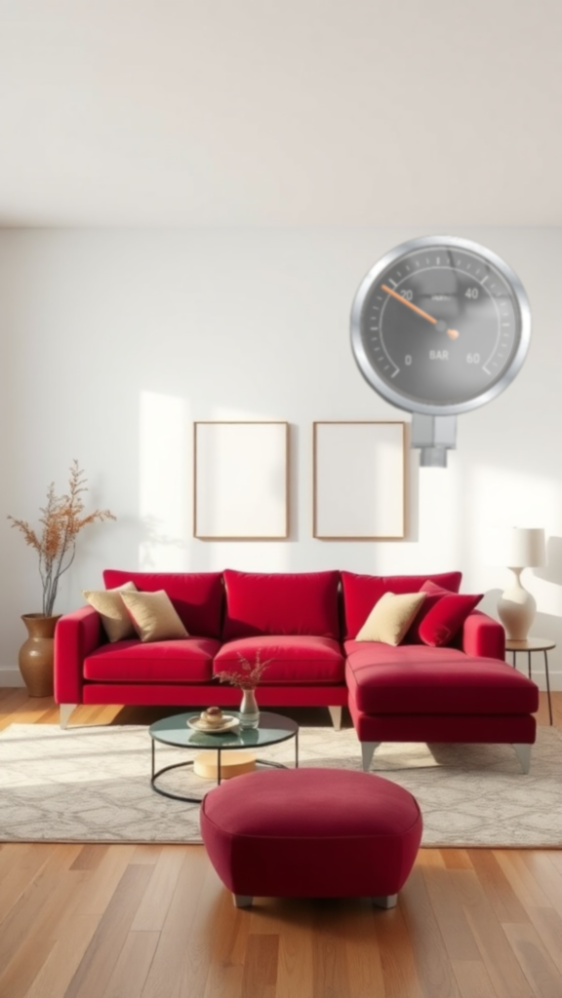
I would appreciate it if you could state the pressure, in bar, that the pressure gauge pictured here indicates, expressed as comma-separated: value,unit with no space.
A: 18,bar
